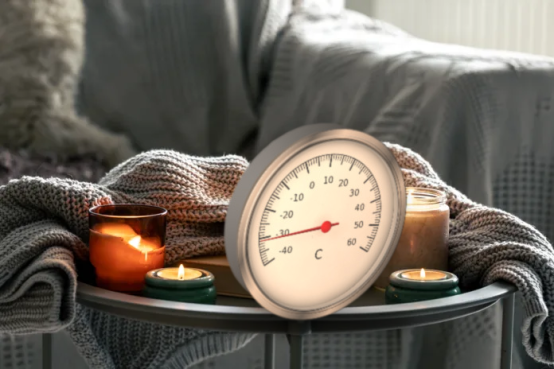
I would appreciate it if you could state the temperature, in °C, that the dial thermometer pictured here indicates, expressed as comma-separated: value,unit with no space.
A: -30,°C
